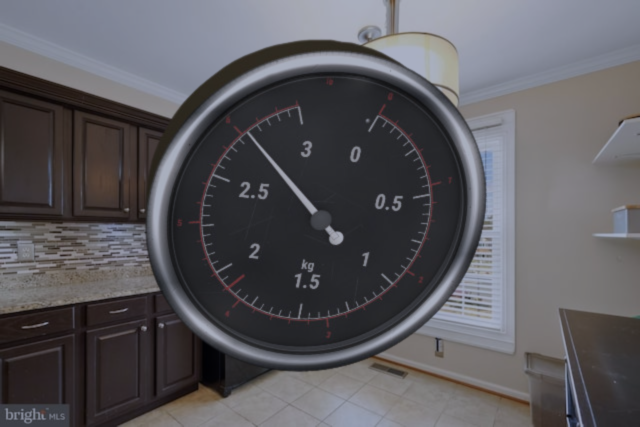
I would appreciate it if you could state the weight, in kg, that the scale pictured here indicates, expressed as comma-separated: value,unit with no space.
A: 2.75,kg
